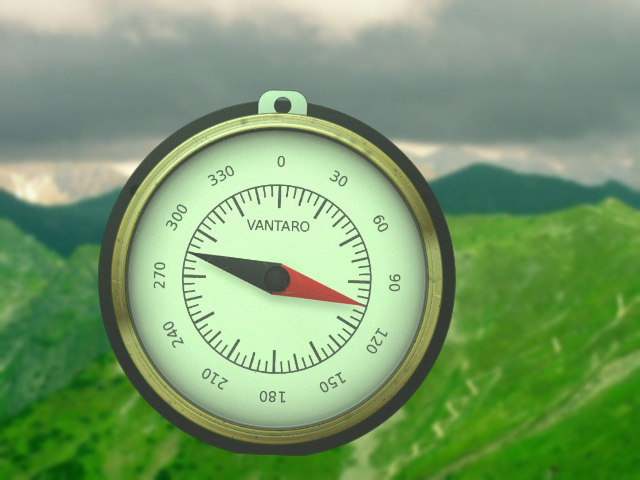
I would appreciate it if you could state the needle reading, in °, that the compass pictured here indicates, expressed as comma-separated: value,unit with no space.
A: 105,°
